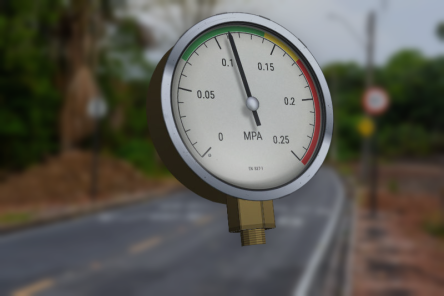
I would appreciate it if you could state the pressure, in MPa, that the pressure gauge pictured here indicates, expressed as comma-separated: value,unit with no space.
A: 0.11,MPa
